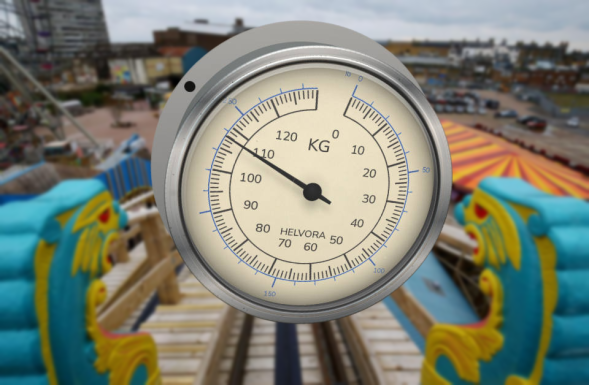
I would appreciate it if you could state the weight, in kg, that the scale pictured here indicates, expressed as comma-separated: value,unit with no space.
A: 108,kg
